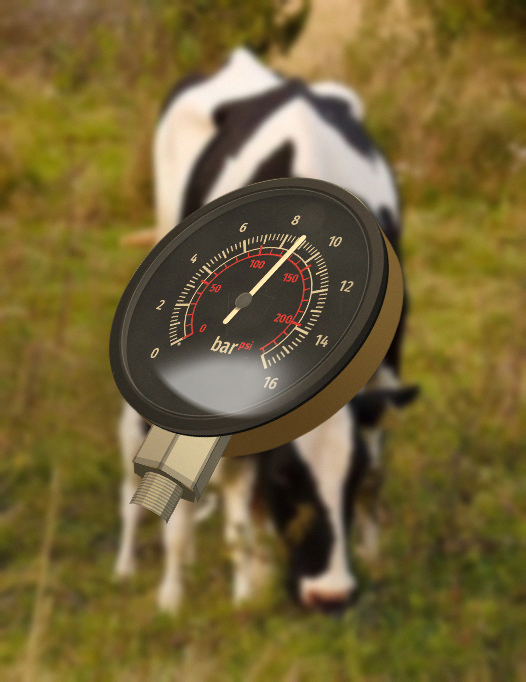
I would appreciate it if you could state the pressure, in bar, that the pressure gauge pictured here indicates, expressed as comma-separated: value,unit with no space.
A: 9,bar
